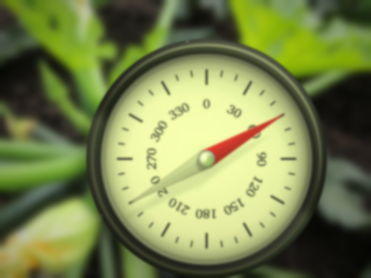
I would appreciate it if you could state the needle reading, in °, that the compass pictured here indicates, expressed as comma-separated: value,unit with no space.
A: 60,°
